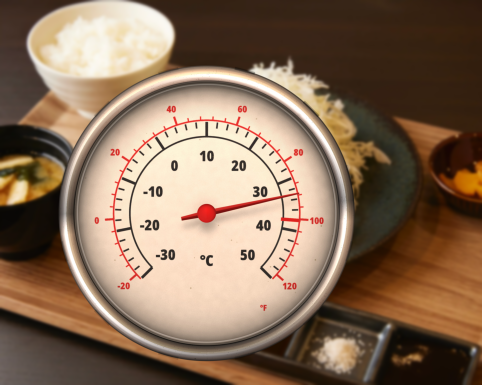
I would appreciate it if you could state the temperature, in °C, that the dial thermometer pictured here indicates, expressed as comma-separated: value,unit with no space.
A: 33,°C
